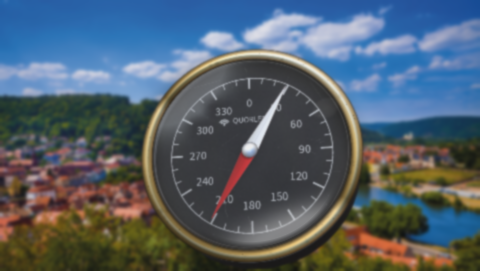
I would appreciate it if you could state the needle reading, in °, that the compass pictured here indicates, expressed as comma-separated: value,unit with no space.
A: 210,°
